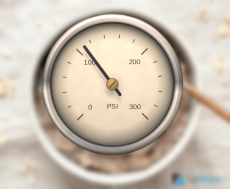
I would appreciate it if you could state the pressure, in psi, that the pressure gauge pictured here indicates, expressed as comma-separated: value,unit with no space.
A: 110,psi
